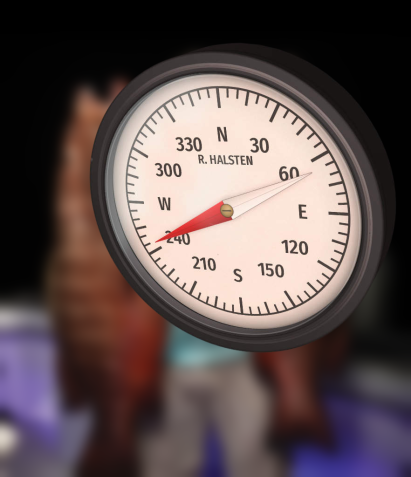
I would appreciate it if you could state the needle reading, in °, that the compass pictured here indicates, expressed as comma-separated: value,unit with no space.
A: 245,°
